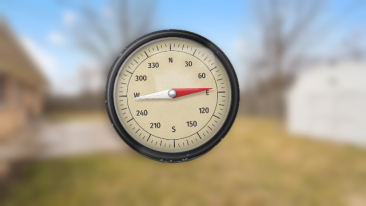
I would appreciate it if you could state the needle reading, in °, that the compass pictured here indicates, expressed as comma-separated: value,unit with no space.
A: 85,°
